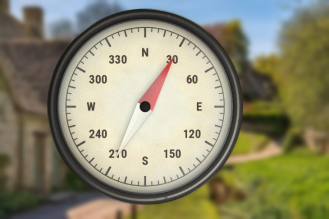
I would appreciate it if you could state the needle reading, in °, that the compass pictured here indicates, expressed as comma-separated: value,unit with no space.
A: 30,°
